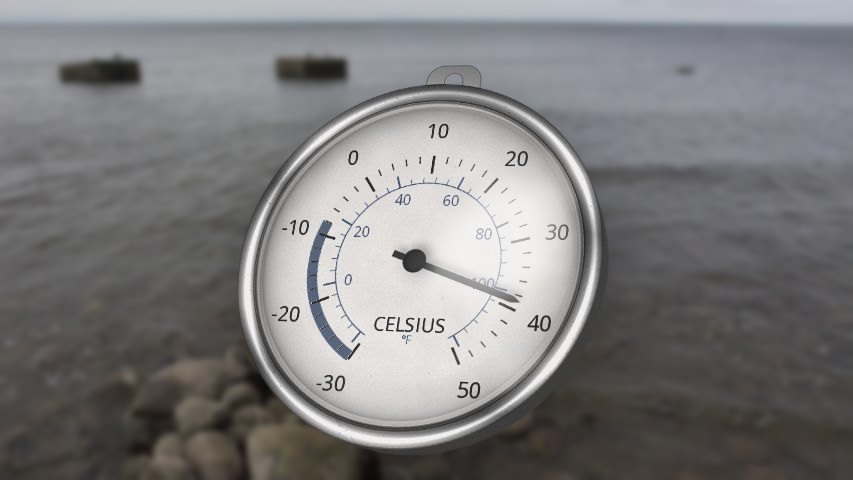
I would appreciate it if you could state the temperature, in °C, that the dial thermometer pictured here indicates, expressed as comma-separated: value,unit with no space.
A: 39,°C
